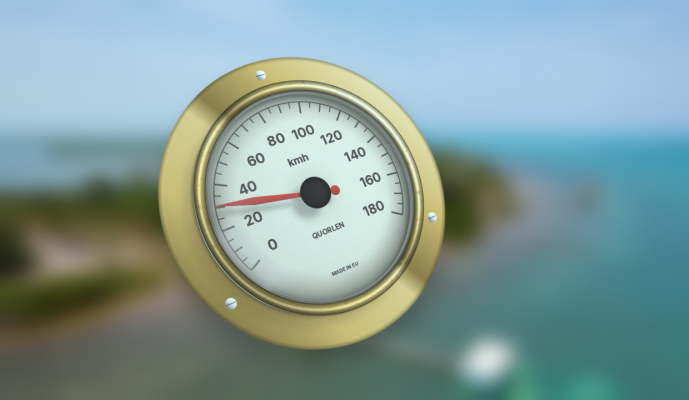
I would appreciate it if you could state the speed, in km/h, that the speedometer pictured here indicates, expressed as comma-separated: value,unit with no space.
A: 30,km/h
